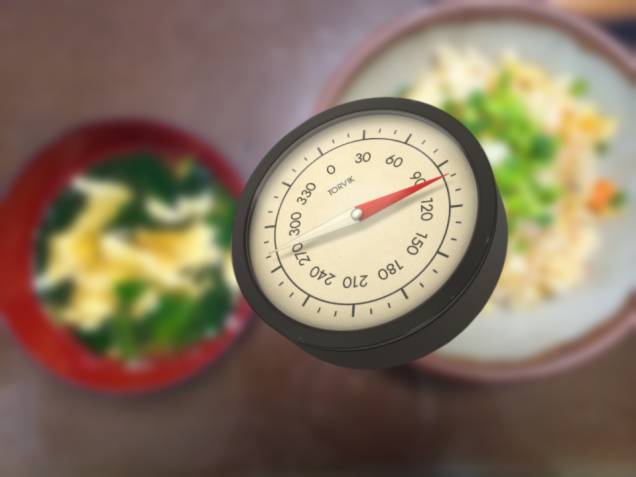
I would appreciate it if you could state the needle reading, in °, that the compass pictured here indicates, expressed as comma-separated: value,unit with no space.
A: 100,°
